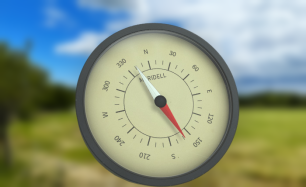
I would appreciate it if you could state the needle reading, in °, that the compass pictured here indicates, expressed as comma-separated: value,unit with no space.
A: 160,°
